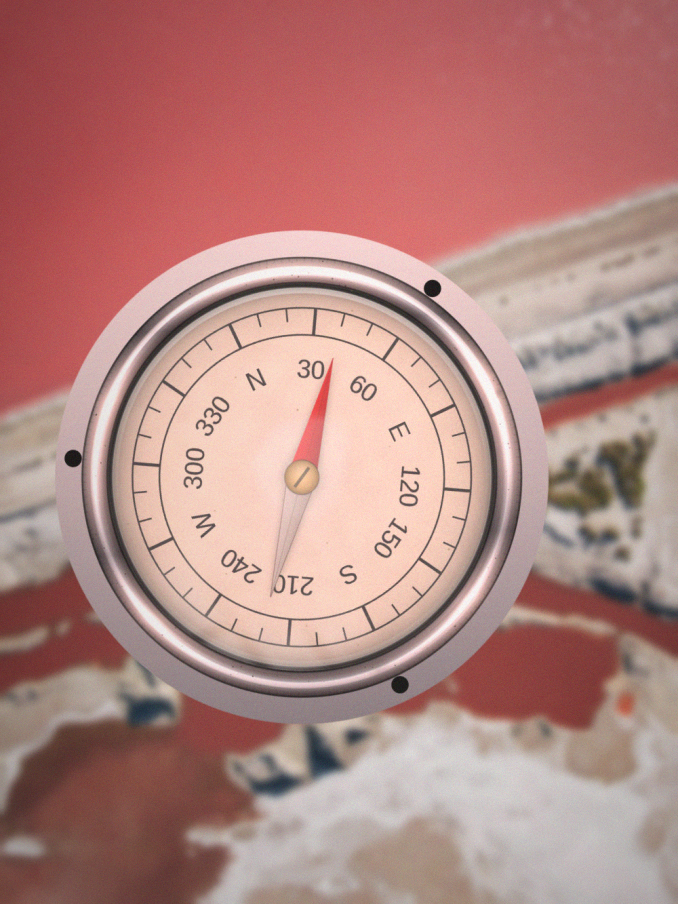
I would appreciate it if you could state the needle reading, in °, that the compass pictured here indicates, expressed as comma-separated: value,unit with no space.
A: 40,°
